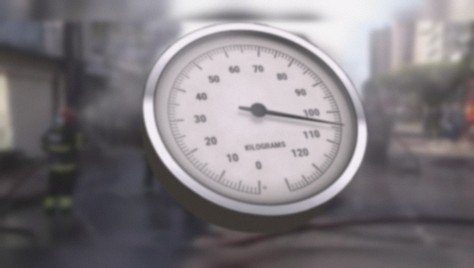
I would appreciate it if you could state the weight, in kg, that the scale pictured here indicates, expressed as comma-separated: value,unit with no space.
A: 105,kg
